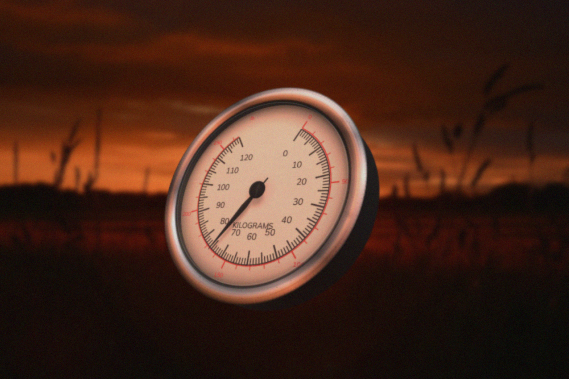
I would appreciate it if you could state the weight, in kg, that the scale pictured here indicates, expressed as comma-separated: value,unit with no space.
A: 75,kg
